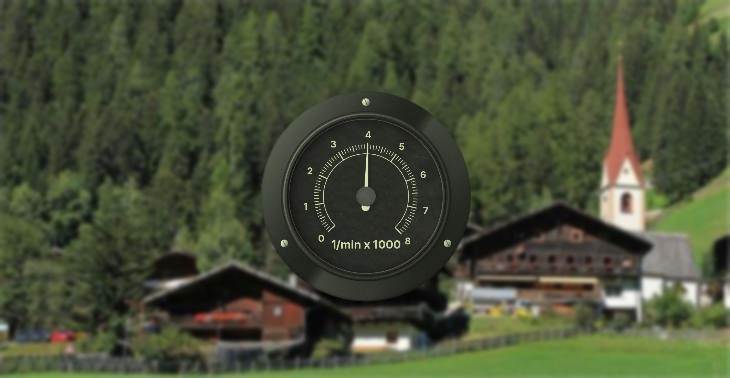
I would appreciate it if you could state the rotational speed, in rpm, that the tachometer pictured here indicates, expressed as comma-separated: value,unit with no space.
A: 4000,rpm
